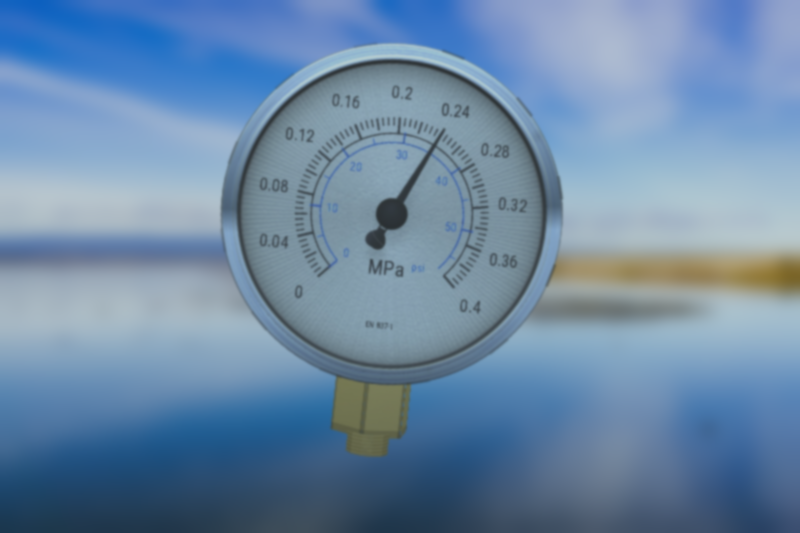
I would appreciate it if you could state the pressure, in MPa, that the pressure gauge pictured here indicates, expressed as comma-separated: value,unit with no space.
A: 0.24,MPa
